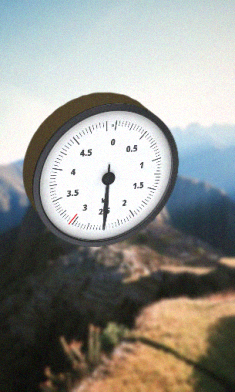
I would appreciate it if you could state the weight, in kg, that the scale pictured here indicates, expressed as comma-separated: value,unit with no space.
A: 2.5,kg
